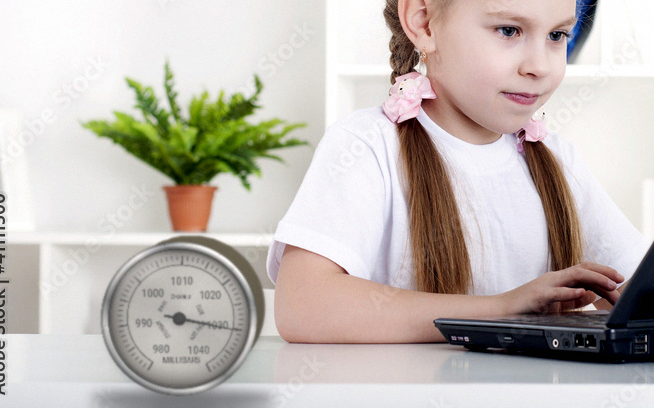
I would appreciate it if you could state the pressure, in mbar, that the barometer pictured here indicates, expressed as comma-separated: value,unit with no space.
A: 1030,mbar
